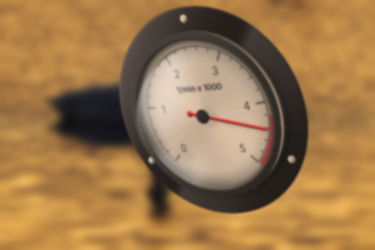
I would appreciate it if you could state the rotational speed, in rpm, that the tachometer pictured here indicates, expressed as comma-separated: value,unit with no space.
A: 4400,rpm
